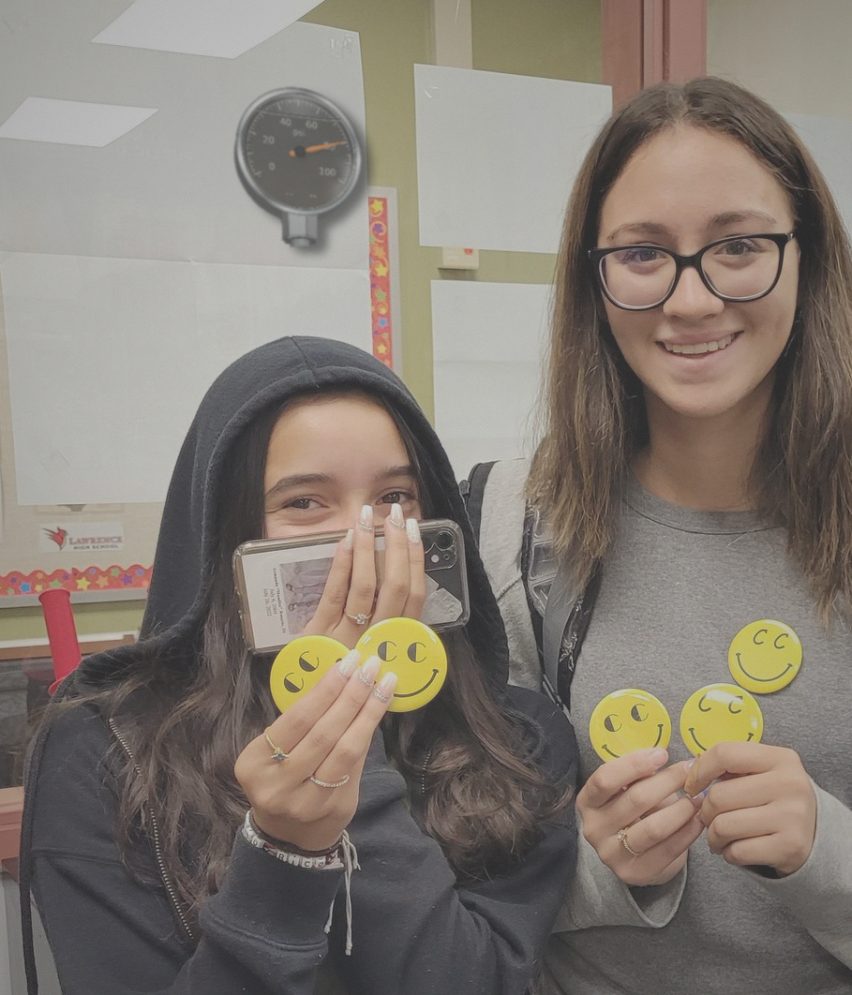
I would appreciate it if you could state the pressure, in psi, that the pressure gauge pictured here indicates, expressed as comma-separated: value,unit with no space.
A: 80,psi
